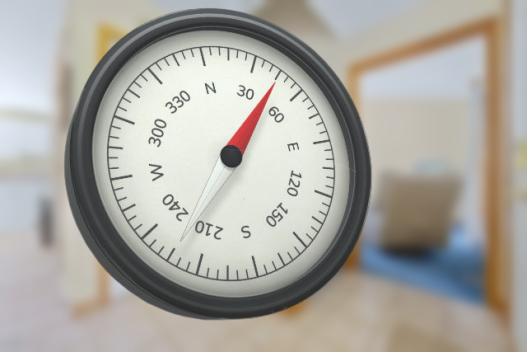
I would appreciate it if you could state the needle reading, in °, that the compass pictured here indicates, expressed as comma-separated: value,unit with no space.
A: 45,°
